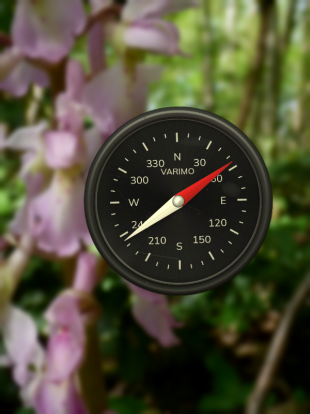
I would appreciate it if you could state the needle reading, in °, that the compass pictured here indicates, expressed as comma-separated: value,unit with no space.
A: 55,°
